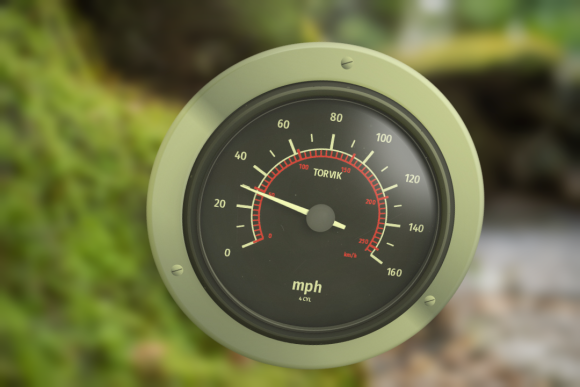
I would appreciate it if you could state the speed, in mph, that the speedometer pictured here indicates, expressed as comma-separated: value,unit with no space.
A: 30,mph
